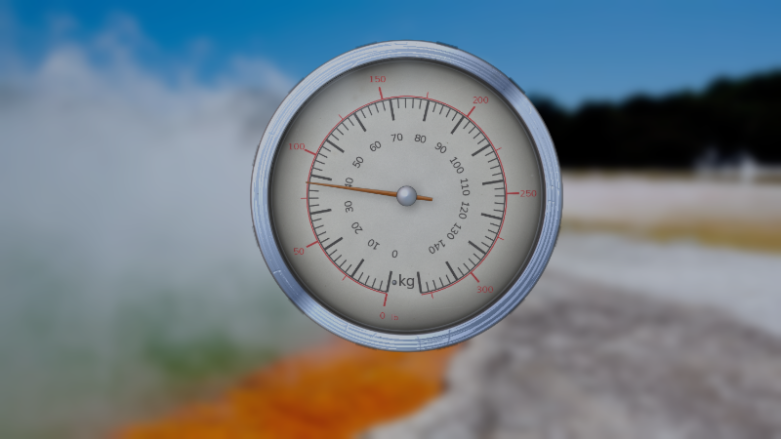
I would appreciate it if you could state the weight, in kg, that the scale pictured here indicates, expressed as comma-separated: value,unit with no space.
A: 38,kg
